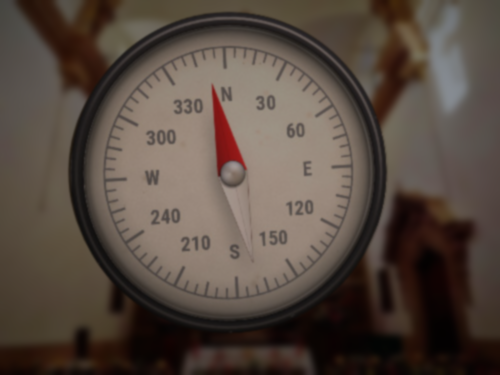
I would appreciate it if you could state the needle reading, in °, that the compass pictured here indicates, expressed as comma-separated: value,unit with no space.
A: 350,°
